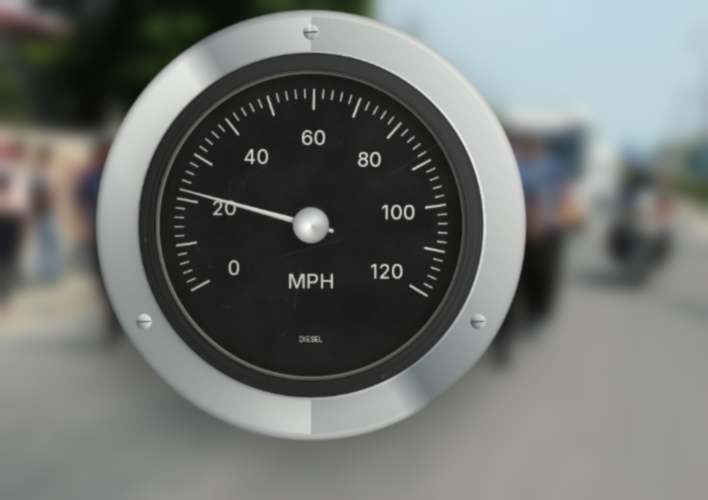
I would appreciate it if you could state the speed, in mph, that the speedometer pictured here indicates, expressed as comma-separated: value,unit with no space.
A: 22,mph
